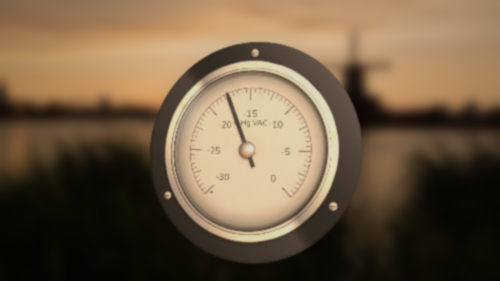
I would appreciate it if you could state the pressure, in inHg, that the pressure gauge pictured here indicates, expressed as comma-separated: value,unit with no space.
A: -17.5,inHg
